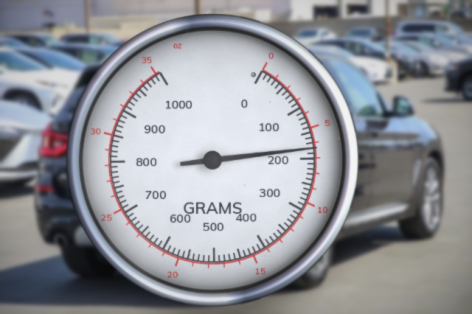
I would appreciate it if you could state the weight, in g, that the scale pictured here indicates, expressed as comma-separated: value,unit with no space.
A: 180,g
